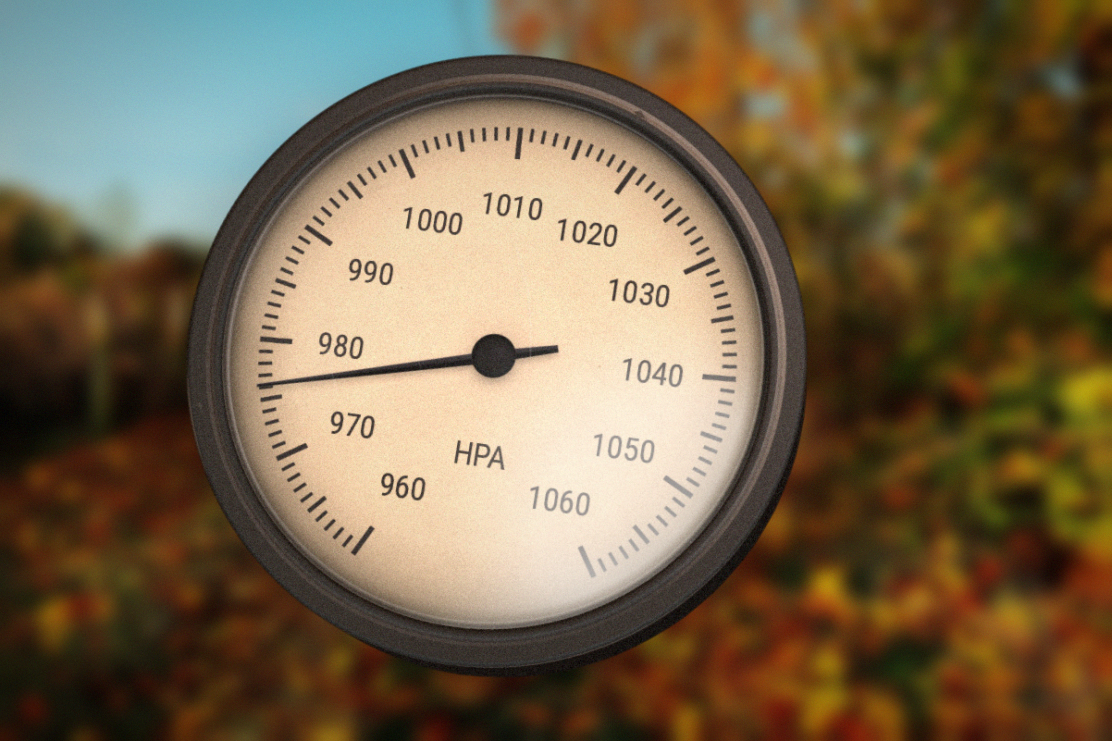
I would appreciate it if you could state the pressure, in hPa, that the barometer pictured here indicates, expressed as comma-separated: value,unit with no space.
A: 976,hPa
